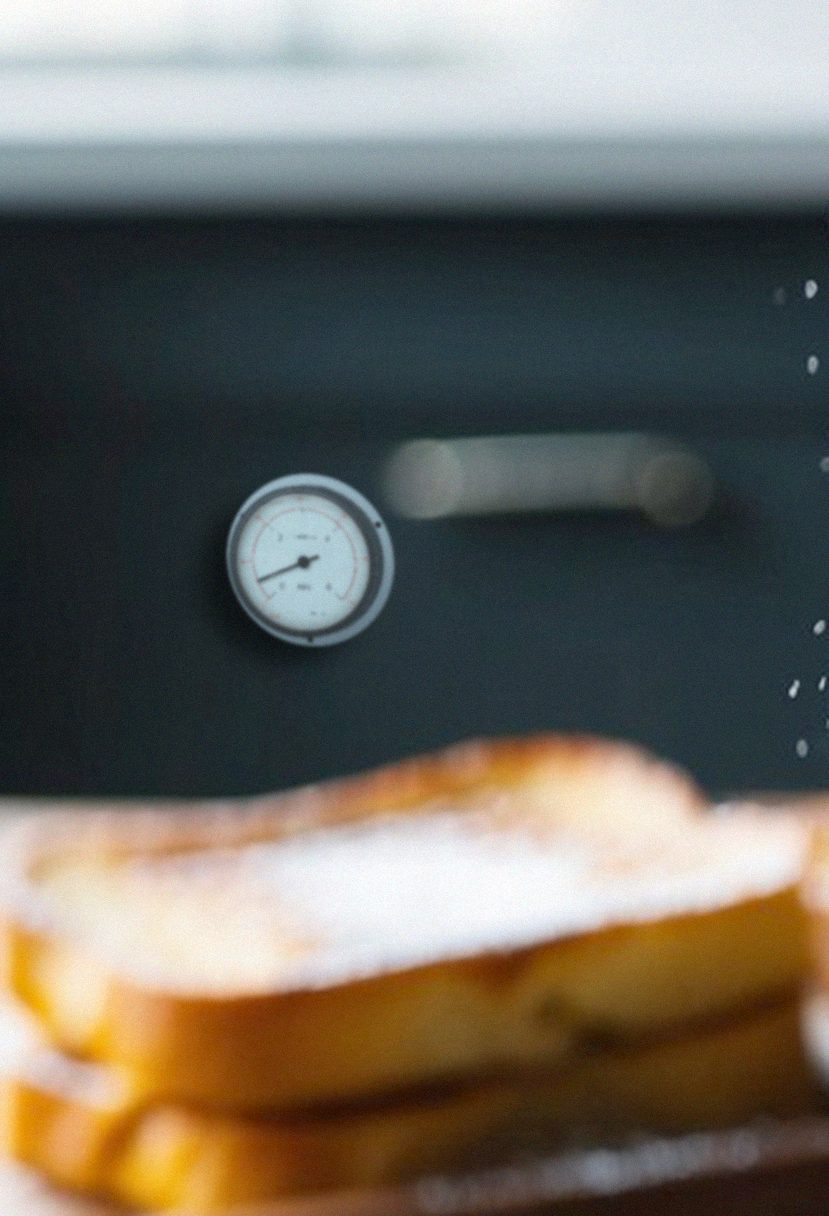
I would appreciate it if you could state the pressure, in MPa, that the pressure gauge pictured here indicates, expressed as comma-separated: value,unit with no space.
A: 0.5,MPa
